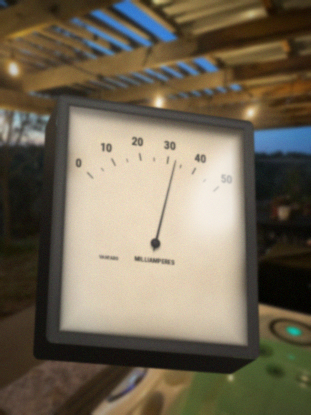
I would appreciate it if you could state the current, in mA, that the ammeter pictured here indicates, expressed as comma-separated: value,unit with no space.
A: 32.5,mA
